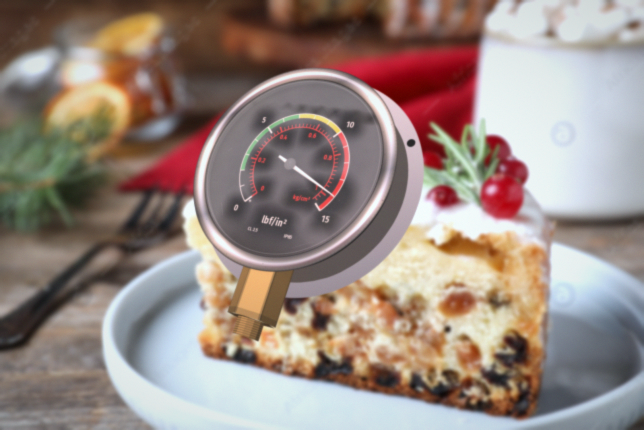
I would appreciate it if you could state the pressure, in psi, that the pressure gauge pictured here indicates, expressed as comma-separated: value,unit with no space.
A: 14,psi
